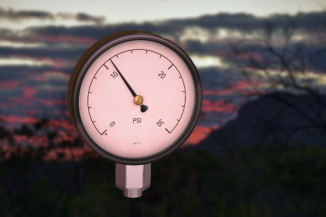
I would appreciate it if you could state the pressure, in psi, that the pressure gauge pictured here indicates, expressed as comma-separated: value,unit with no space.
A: 11,psi
